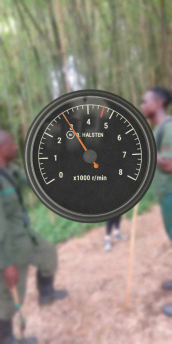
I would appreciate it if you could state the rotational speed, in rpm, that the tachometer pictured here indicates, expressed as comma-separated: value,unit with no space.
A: 3000,rpm
